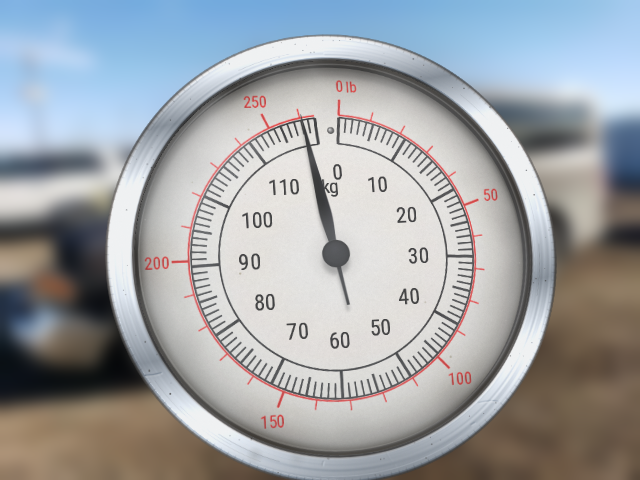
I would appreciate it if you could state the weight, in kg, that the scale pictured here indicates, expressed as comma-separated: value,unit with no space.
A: 118,kg
